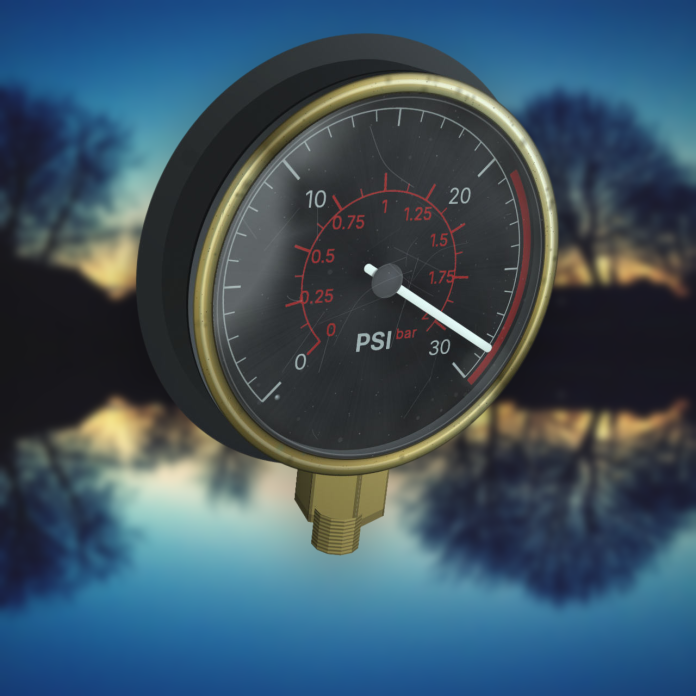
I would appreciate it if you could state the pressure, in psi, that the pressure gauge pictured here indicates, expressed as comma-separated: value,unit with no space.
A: 28.5,psi
